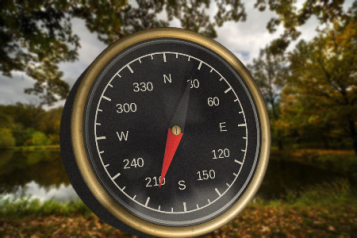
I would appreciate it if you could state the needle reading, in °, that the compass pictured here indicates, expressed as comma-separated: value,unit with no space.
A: 205,°
